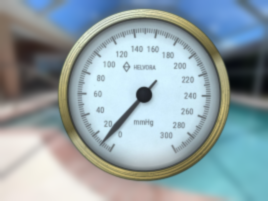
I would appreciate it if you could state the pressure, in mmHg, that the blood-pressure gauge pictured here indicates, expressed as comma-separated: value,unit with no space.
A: 10,mmHg
